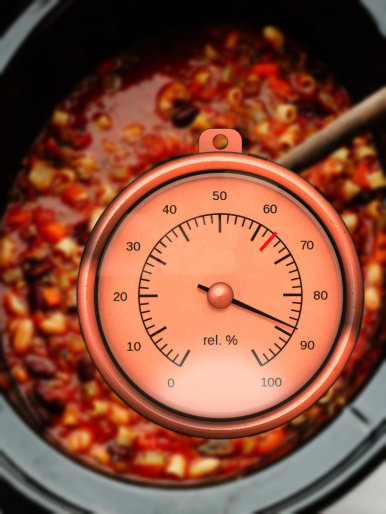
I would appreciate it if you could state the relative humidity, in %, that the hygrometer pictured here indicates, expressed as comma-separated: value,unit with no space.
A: 88,%
